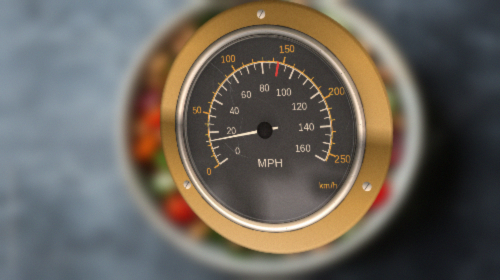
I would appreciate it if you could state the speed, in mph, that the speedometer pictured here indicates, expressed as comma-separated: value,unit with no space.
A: 15,mph
